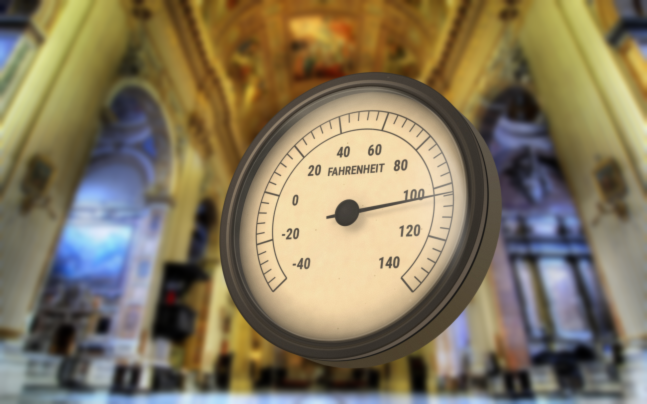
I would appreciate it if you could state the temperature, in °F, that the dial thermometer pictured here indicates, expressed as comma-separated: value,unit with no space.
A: 104,°F
